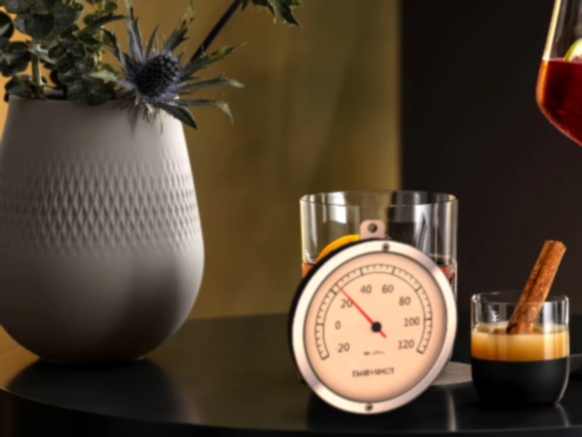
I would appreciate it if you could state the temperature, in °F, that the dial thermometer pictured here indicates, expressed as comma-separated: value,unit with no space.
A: 24,°F
